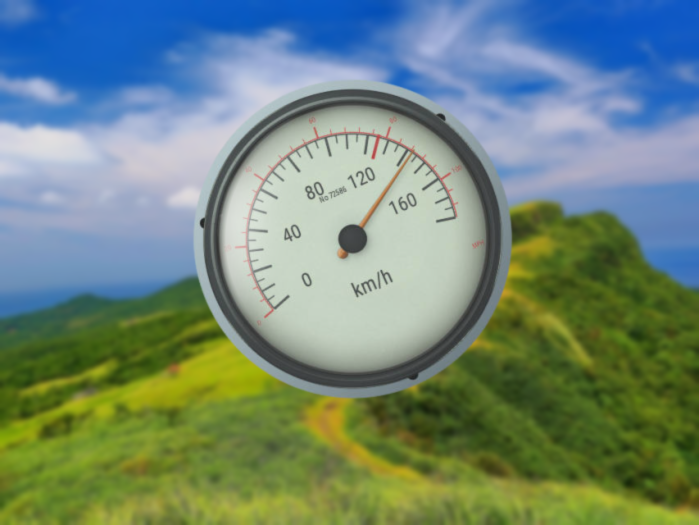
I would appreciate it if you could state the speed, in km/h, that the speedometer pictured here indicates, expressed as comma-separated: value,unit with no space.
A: 142.5,km/h
